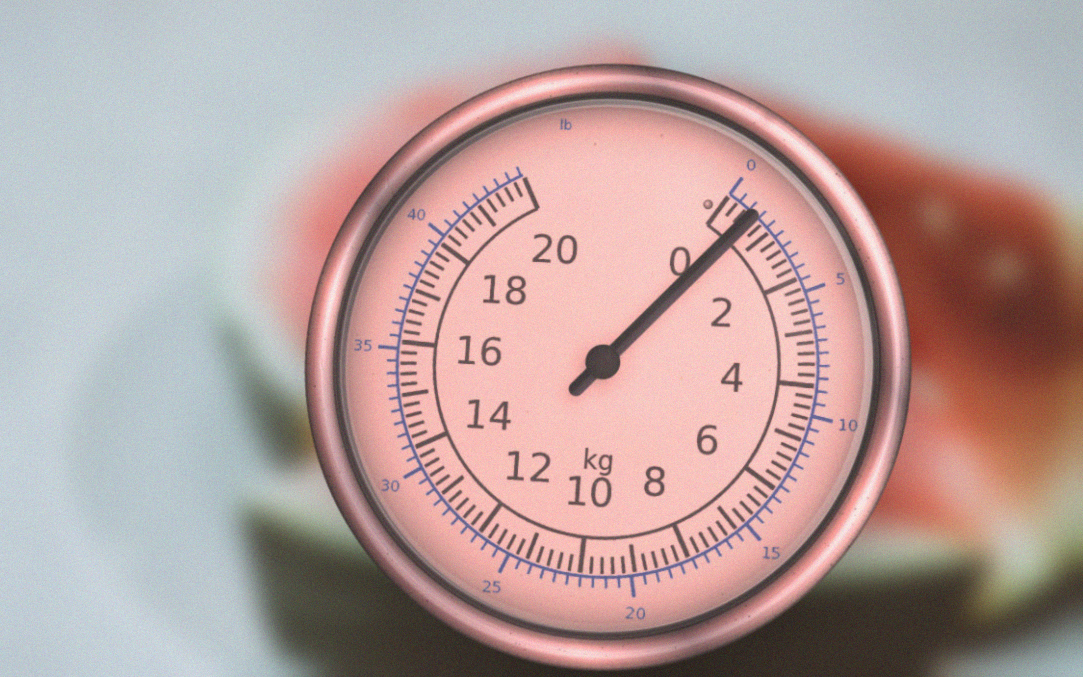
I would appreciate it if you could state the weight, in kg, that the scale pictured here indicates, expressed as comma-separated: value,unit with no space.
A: 0.6,kg
